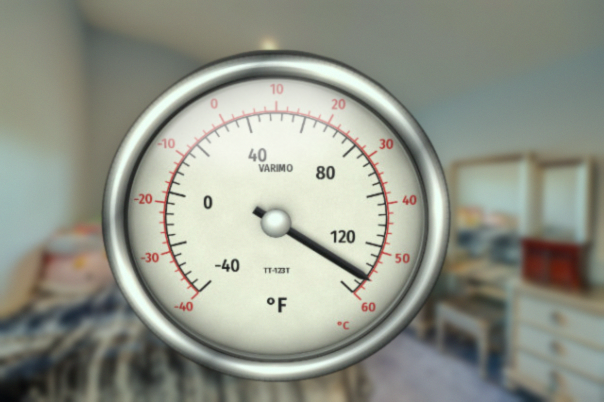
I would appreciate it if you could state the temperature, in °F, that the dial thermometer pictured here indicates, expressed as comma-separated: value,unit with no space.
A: 132,°F
